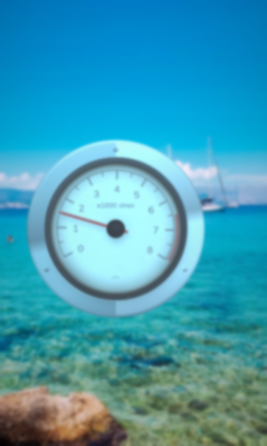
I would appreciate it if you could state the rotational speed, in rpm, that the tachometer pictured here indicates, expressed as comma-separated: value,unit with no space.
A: 1500,rpm
